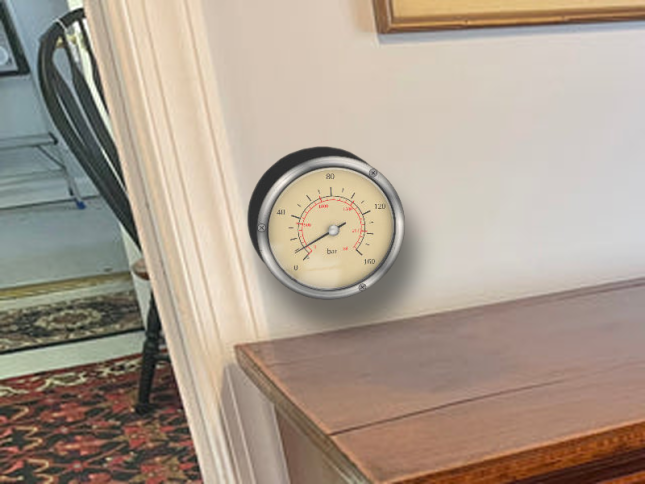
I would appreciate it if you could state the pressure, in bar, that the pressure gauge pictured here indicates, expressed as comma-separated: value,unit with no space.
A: 10,bar
